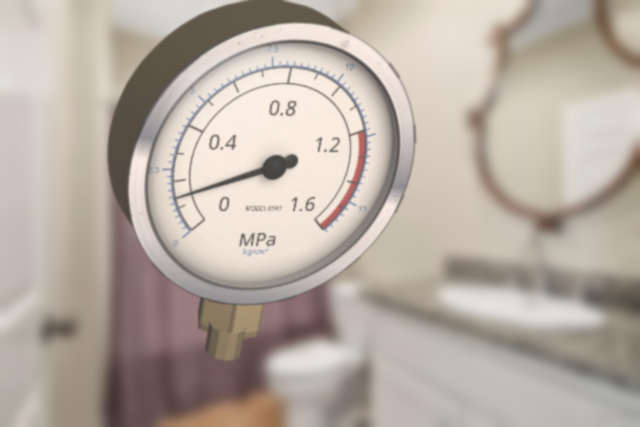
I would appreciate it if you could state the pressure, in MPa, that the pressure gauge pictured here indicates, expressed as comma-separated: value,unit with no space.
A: 0.15,MPa
